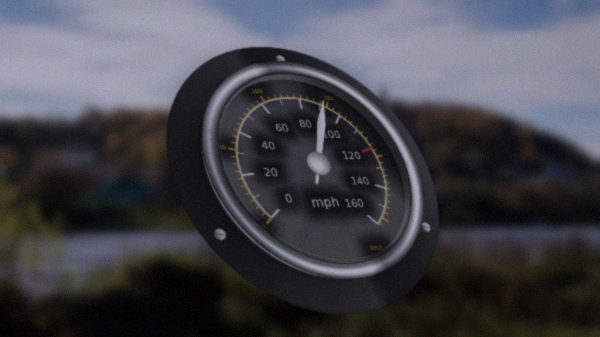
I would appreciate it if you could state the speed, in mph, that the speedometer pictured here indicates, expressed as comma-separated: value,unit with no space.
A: 90,mph
